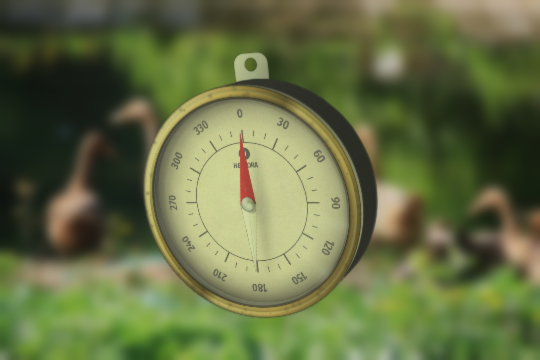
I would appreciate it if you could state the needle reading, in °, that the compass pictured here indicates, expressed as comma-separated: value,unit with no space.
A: 0,°
